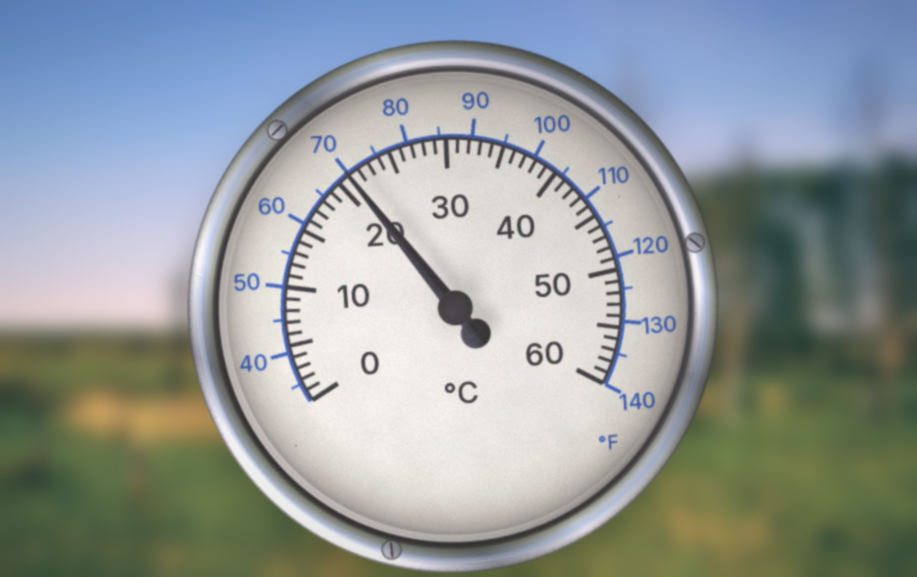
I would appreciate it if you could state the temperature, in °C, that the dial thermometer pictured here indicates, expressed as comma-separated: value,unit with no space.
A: 21,°C
